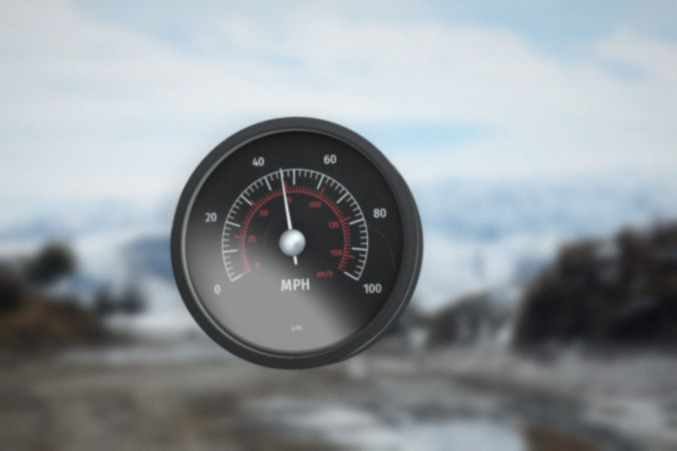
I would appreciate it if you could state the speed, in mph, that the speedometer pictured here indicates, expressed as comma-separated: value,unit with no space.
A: 46,mph
